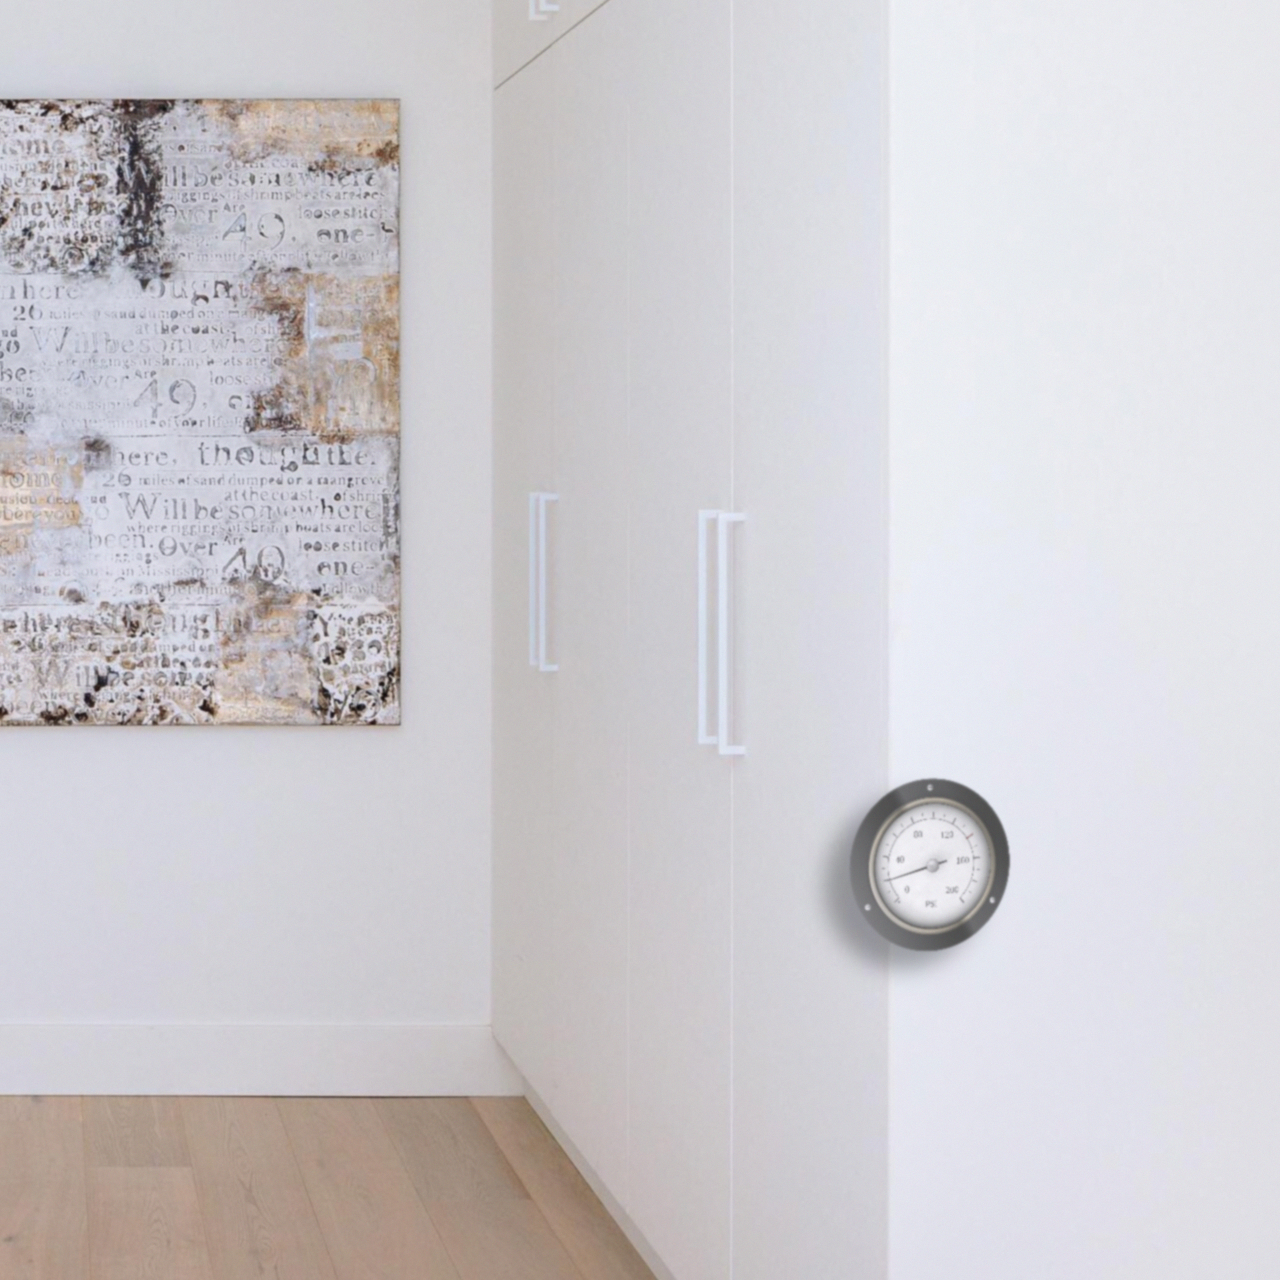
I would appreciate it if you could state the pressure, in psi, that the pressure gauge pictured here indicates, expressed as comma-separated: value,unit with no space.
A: 20,psi
